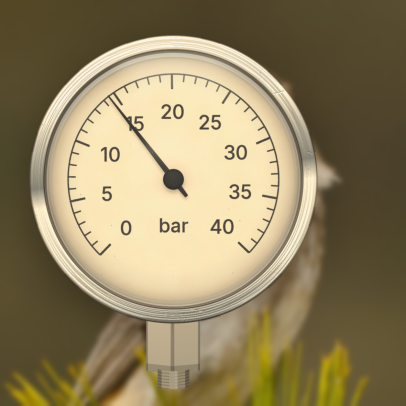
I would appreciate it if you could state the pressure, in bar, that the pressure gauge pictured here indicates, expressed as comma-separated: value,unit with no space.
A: 14.5,bar
